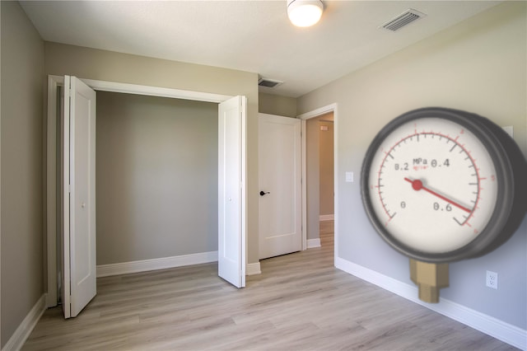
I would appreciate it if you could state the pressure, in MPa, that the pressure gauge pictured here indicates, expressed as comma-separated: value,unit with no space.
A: 0.56,MPa
